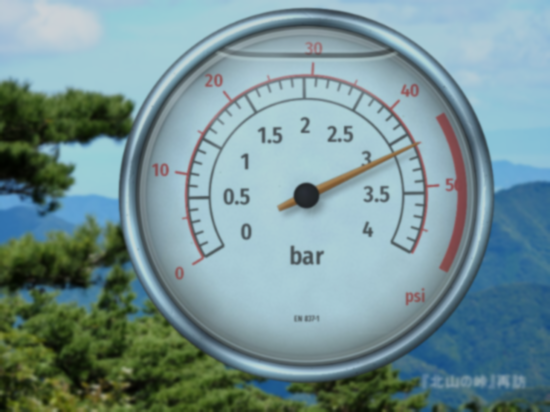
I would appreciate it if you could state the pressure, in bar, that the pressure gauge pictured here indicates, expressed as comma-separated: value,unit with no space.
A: 3.1,bar
